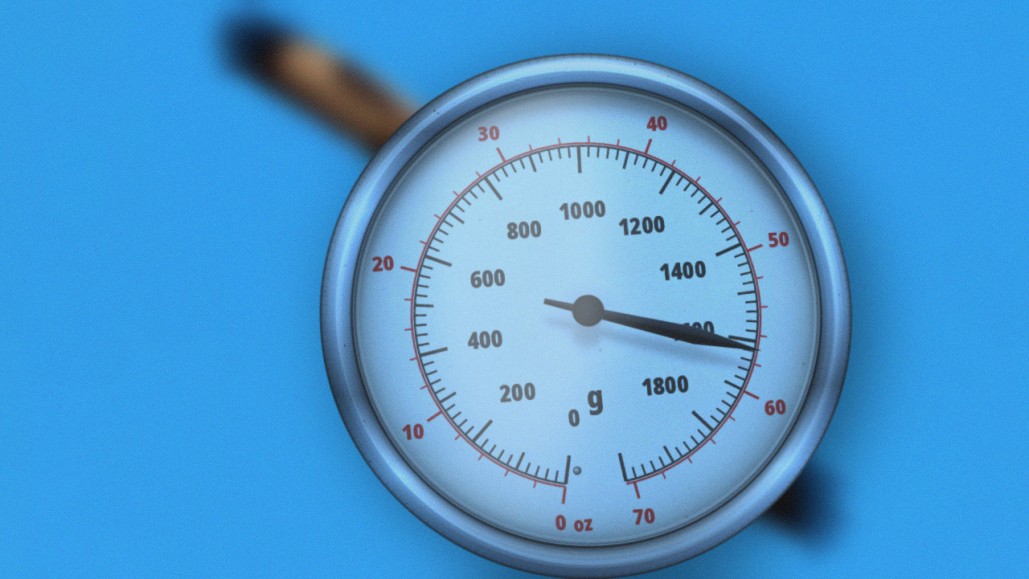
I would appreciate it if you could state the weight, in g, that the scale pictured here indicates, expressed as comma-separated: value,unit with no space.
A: 1620,g
